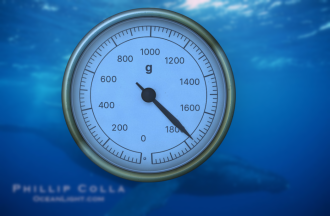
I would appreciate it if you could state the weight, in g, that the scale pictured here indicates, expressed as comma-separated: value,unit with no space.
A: 1760,g
